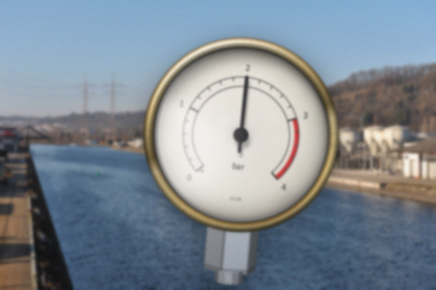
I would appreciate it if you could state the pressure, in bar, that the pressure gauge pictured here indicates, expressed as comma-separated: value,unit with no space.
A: 2,bar
